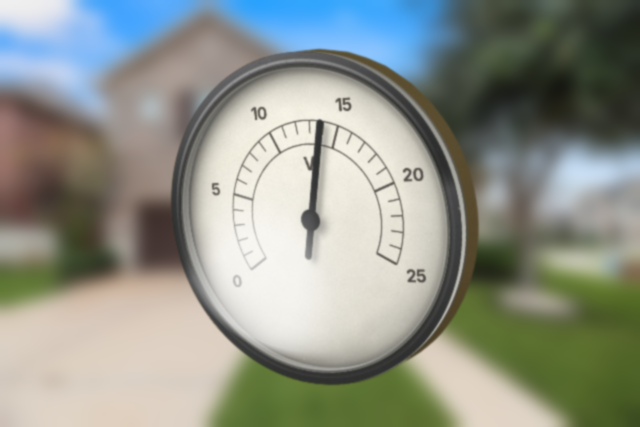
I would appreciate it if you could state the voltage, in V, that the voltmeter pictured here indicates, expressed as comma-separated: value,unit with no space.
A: 14,V
